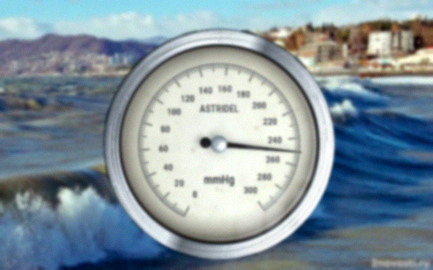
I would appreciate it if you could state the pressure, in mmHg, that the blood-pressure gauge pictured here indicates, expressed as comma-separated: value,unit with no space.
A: 250,mmHg
